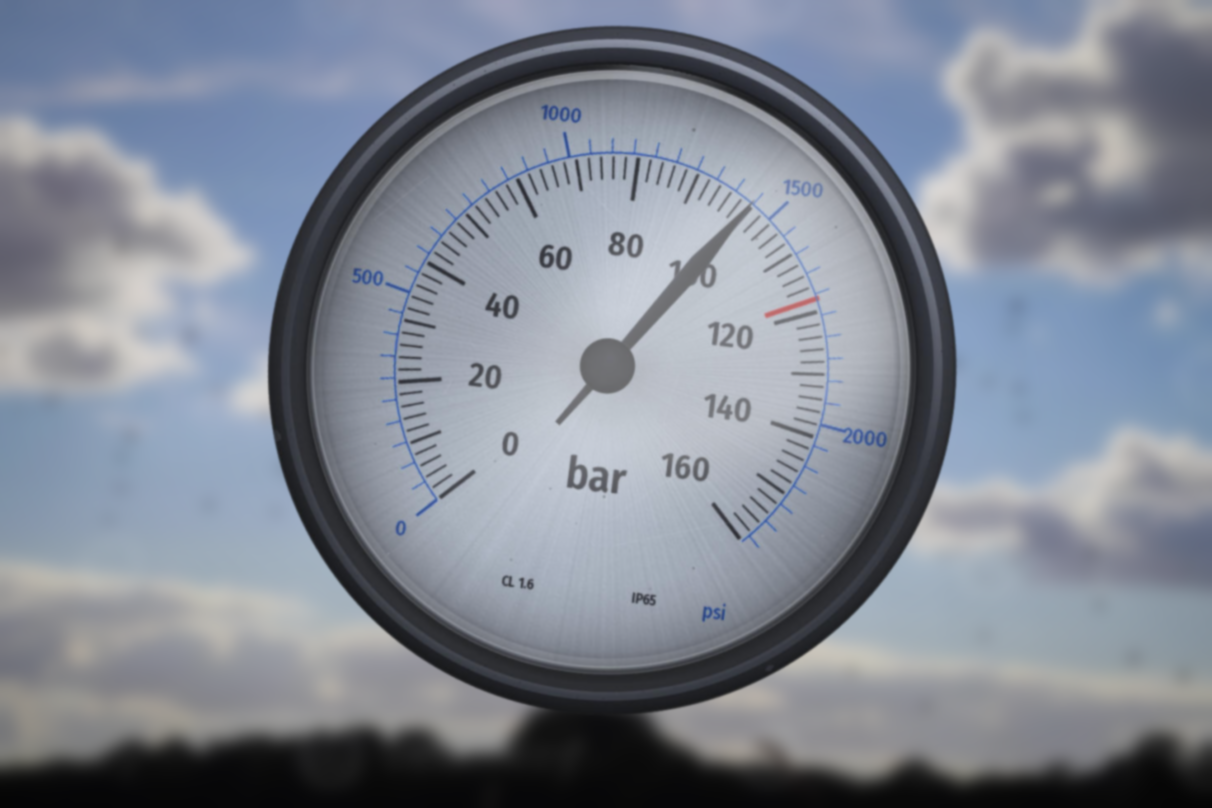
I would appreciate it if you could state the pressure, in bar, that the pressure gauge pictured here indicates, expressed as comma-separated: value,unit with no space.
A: 100,bar
